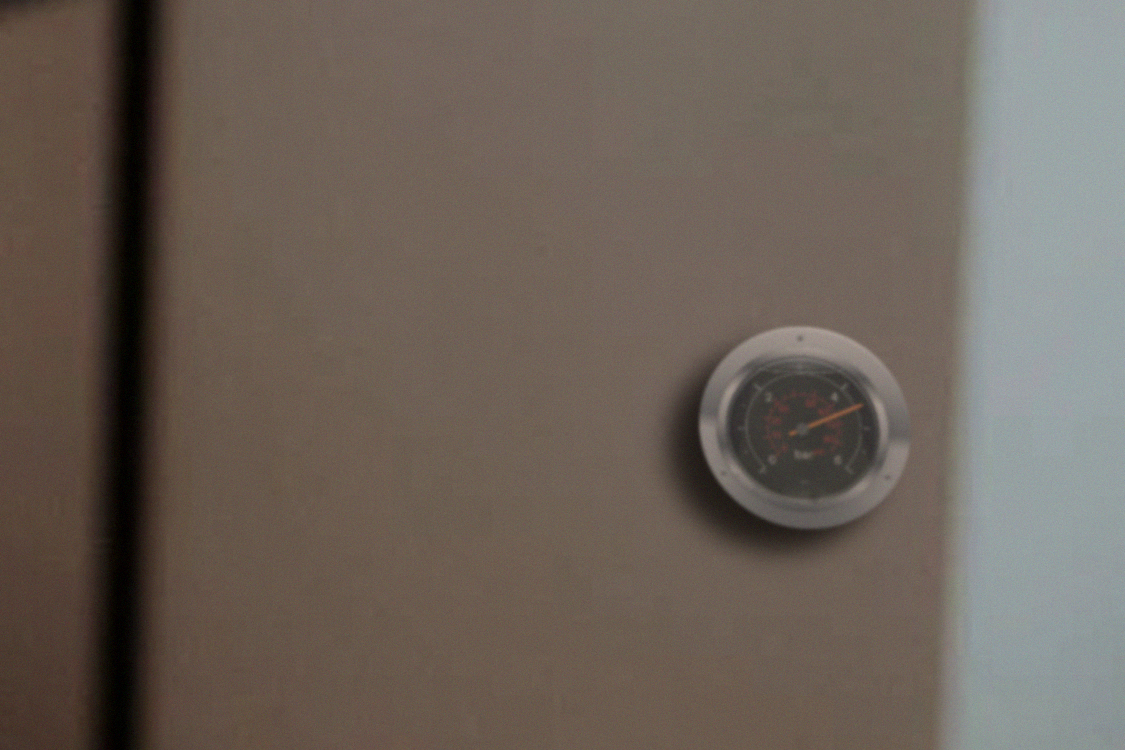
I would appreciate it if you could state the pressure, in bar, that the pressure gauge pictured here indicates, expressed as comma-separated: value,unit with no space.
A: 4.5,bar
